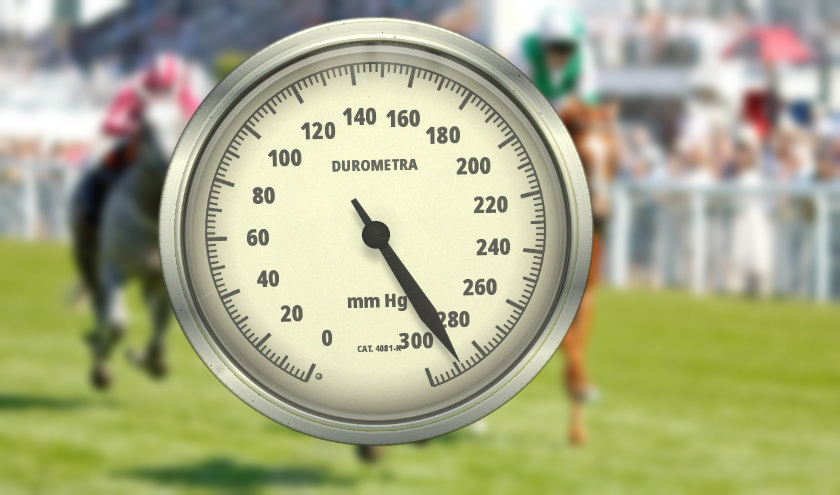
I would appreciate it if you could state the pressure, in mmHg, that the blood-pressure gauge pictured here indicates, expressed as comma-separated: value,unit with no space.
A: 288,mmHg
